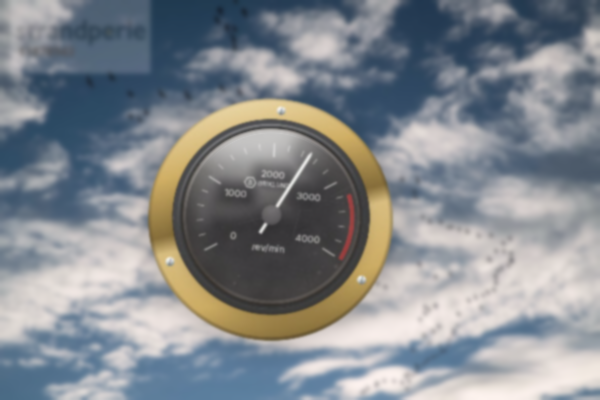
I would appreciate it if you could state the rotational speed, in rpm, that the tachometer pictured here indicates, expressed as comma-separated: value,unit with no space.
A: 2500,rpm
